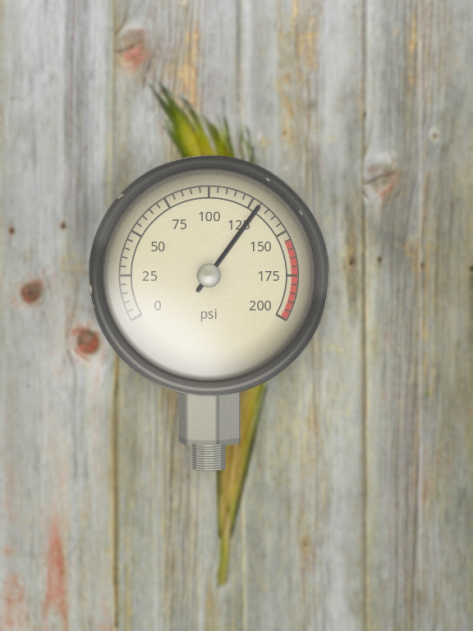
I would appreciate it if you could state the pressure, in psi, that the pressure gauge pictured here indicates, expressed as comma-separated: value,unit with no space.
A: 130,psi
